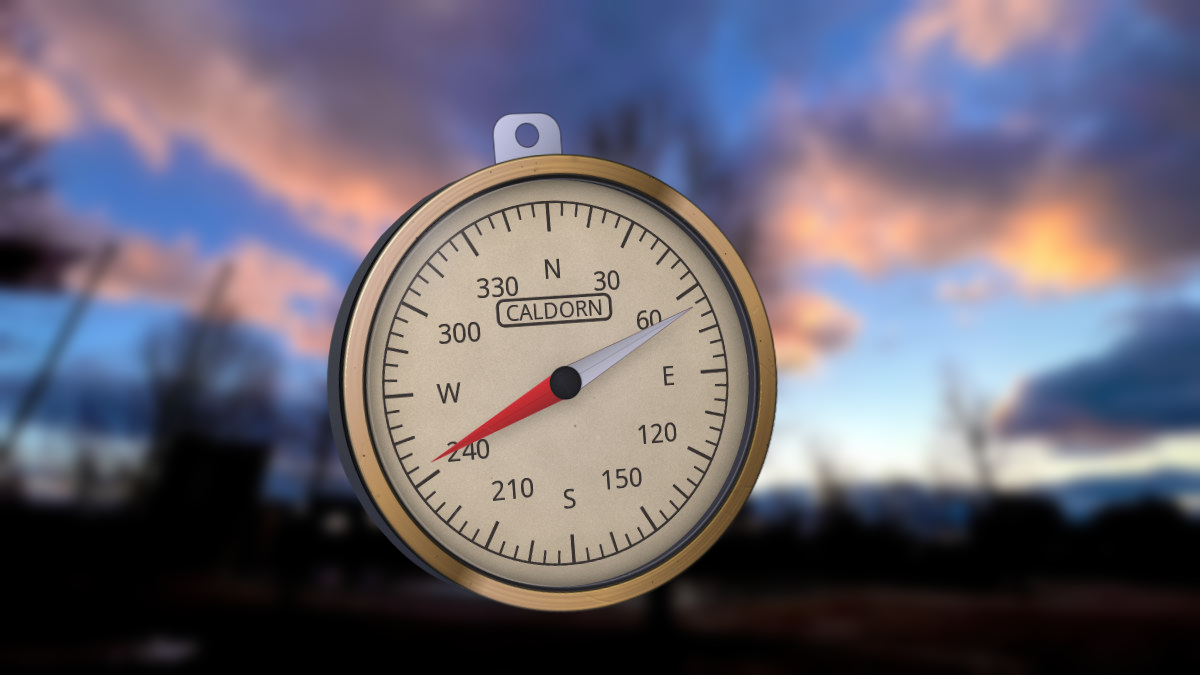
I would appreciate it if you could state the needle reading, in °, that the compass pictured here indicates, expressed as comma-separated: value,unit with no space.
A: 245,°
